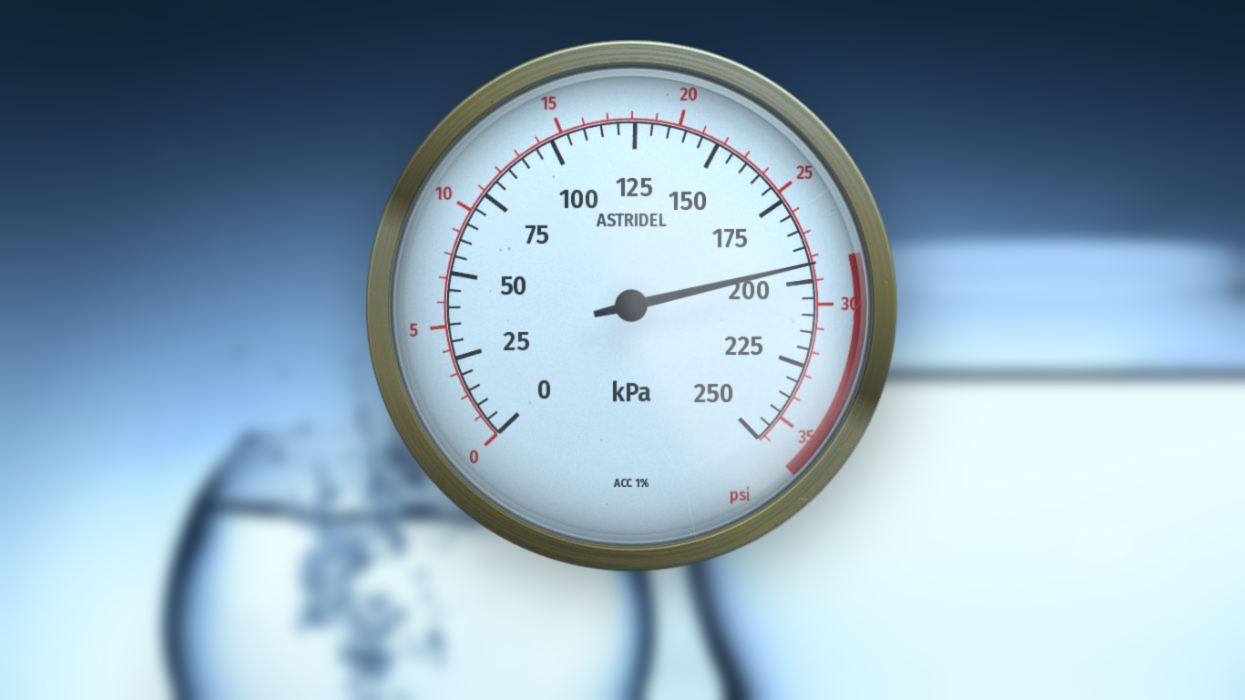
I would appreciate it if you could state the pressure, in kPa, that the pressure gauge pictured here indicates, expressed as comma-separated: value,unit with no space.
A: 195,kPa
